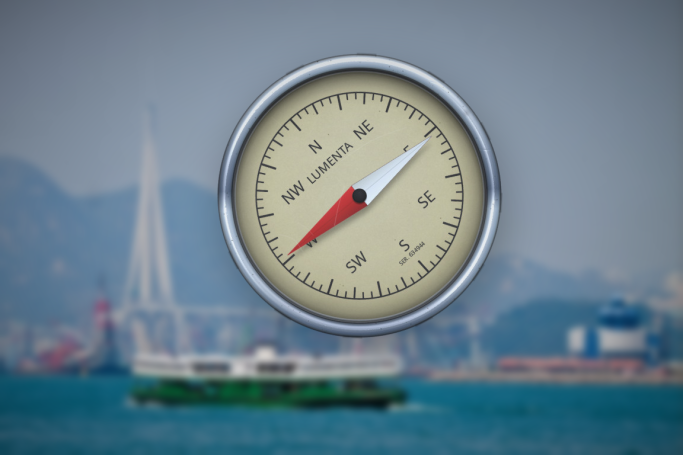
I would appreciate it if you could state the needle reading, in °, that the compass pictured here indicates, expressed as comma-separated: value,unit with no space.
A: 272.5,°
